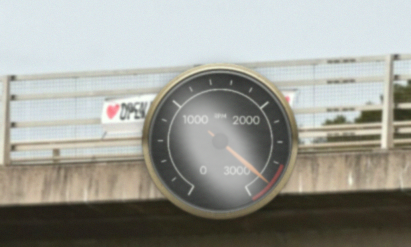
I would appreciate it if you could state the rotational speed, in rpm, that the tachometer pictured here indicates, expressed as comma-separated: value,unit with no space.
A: 2800,rpm
